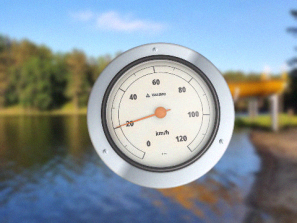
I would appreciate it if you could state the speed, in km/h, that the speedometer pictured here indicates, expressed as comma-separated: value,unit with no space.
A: 20,km/h
